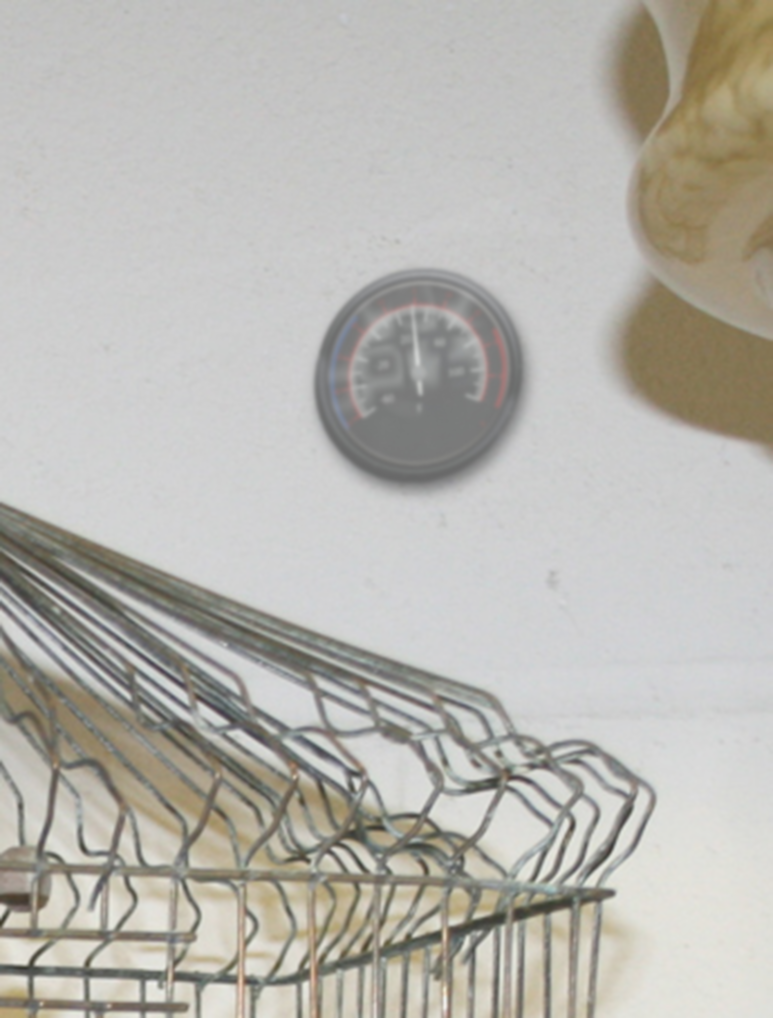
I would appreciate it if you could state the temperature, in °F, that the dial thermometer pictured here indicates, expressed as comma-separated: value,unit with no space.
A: 30,°F
